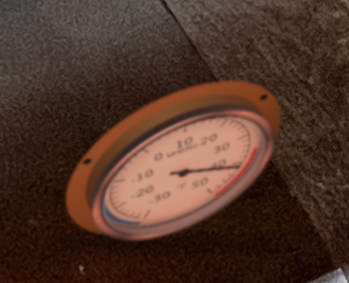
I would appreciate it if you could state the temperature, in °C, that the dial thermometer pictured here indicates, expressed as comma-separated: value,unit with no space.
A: 40,°C
